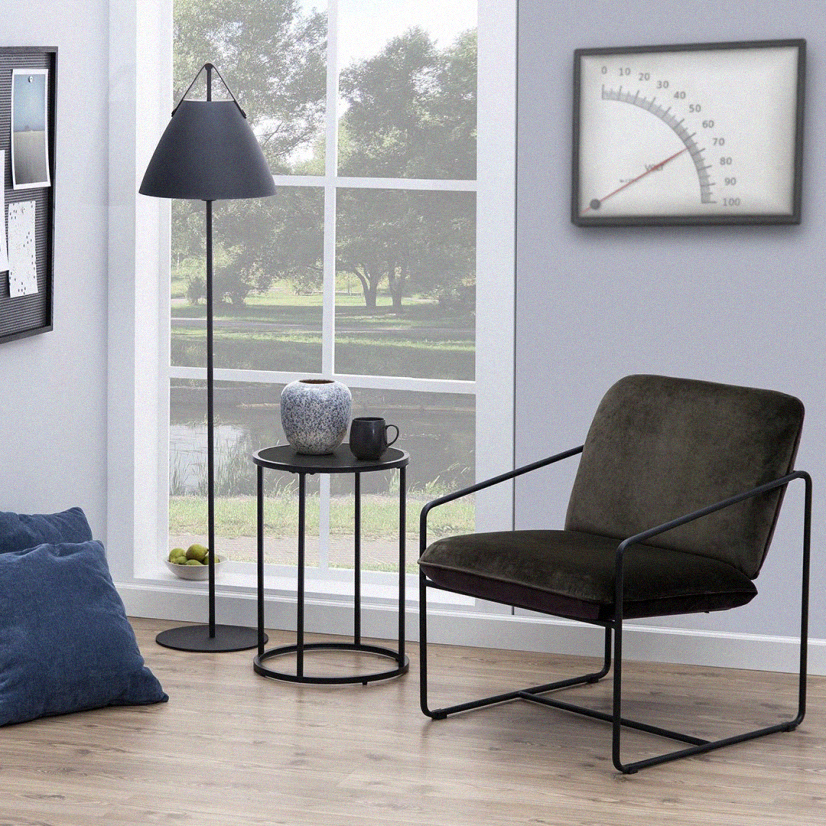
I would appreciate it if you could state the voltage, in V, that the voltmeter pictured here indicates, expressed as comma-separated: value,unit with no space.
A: 65,V
